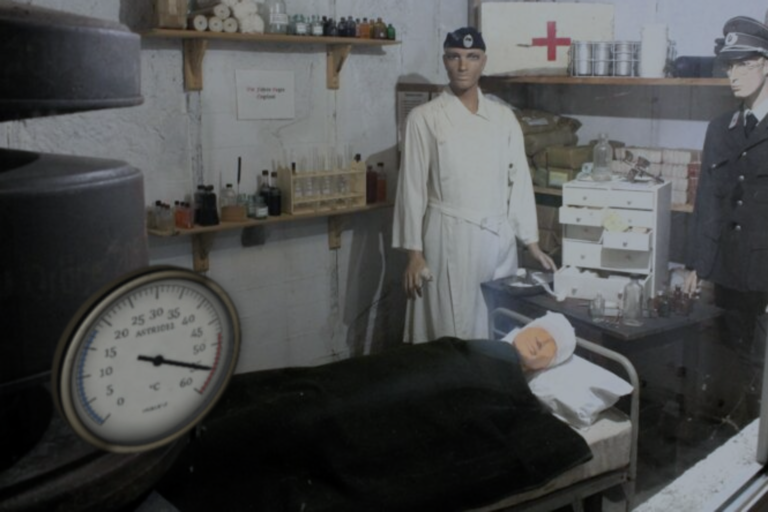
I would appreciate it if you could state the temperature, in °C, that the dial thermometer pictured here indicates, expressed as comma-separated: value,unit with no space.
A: 55,°C
